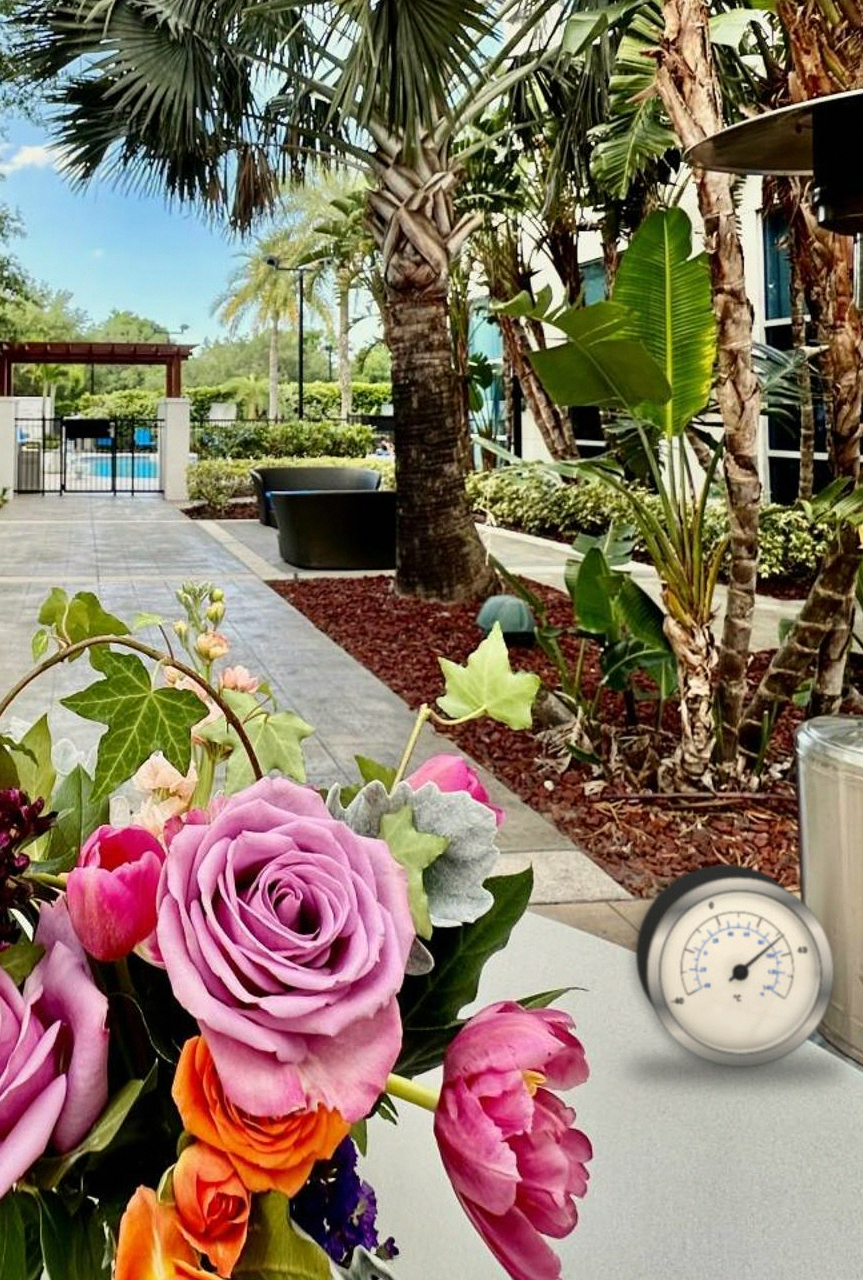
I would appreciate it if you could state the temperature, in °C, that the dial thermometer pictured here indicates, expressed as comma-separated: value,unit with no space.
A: 30,°C
